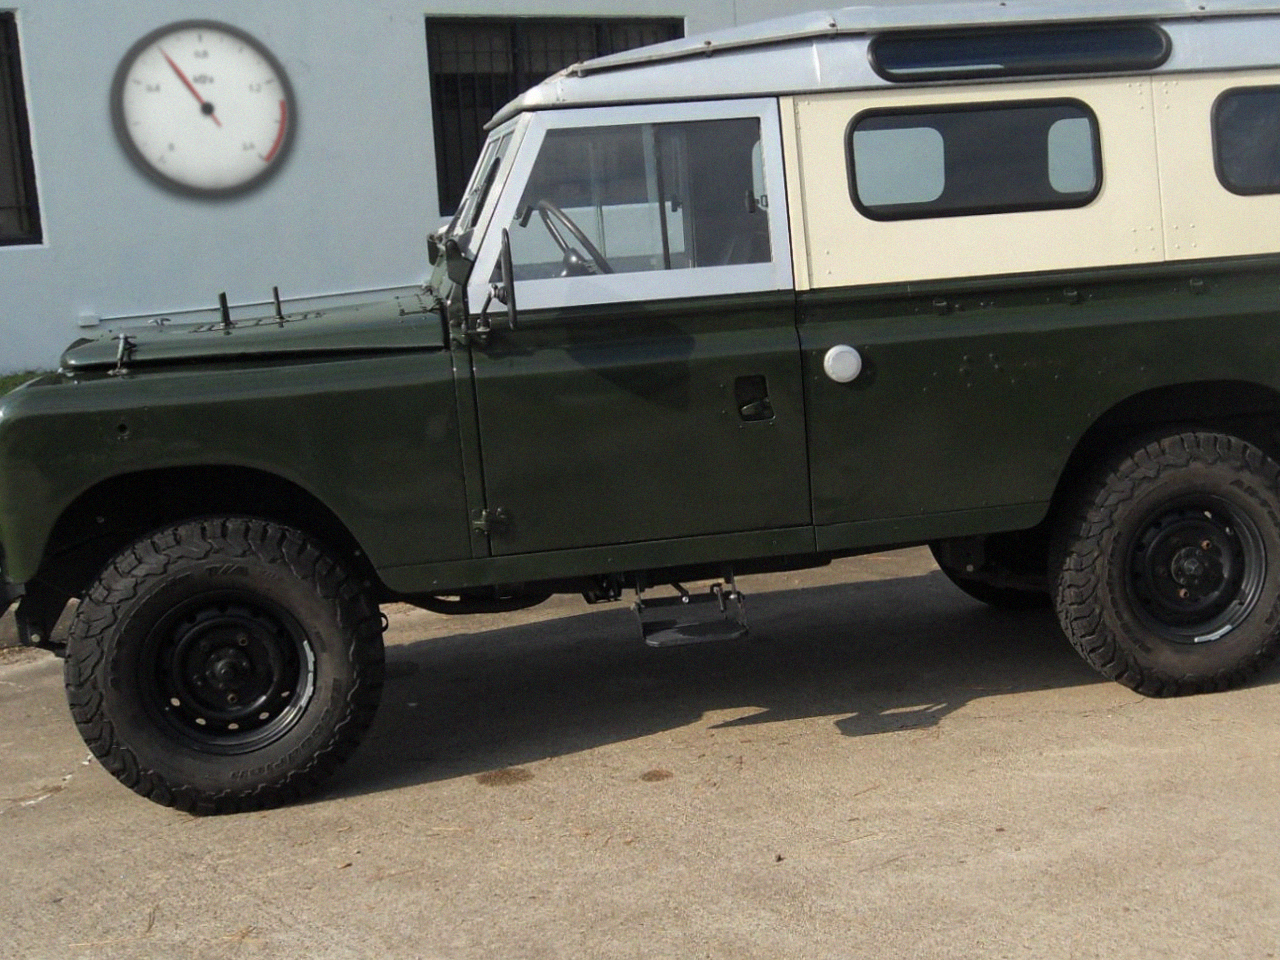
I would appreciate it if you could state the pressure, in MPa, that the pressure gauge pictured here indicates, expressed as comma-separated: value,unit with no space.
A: 0.6,MPa
